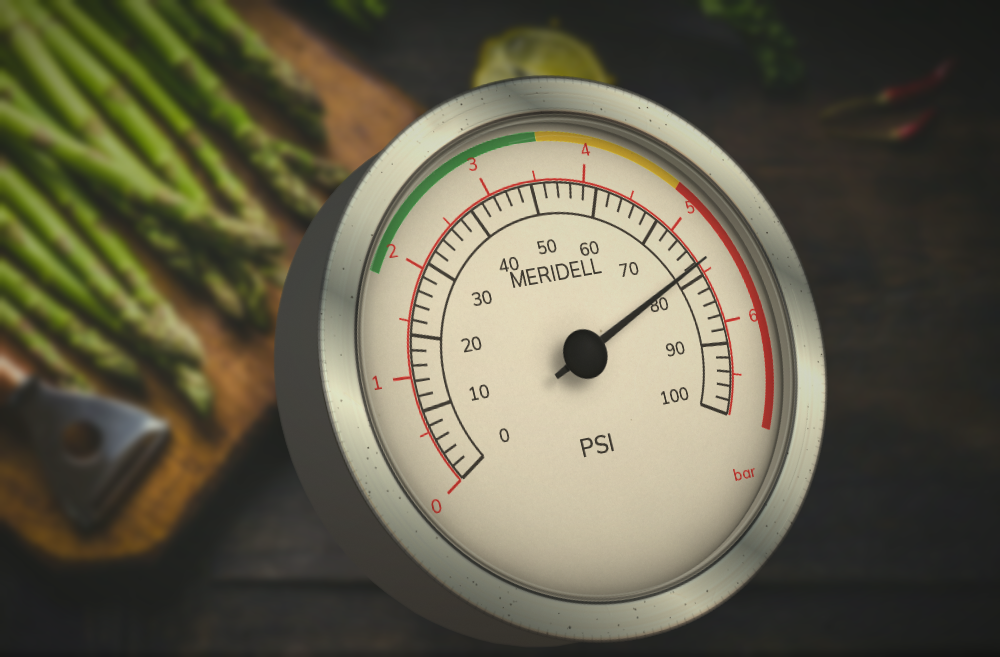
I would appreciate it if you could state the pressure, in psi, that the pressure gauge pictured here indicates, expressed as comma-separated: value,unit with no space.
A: 78,psi
